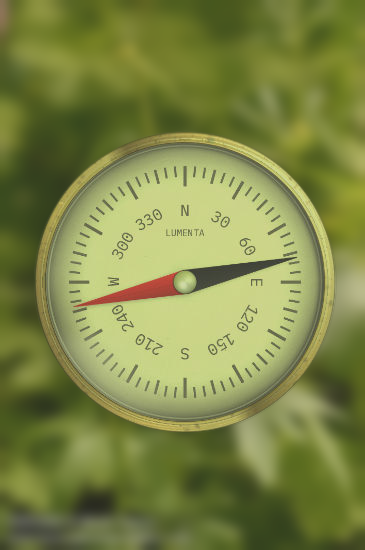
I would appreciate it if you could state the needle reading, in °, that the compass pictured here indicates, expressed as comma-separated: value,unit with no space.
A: 257.5,°
